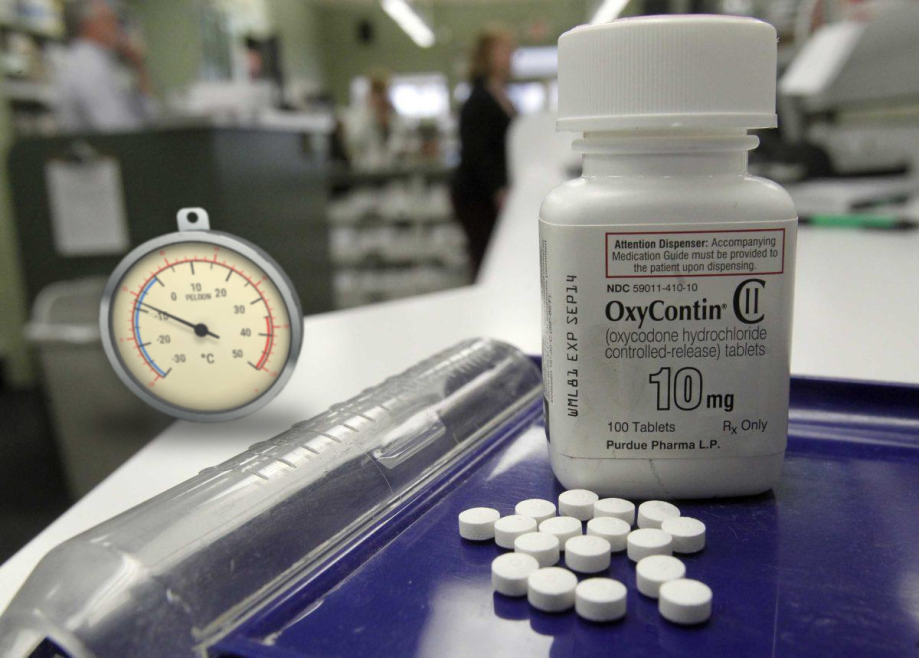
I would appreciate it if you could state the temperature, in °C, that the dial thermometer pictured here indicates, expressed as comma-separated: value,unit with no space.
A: -7.5,°C
